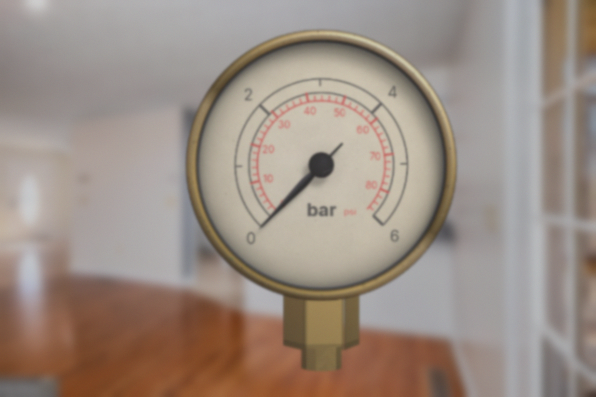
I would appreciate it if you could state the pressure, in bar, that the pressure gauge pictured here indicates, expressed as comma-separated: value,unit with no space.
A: 0,bar
